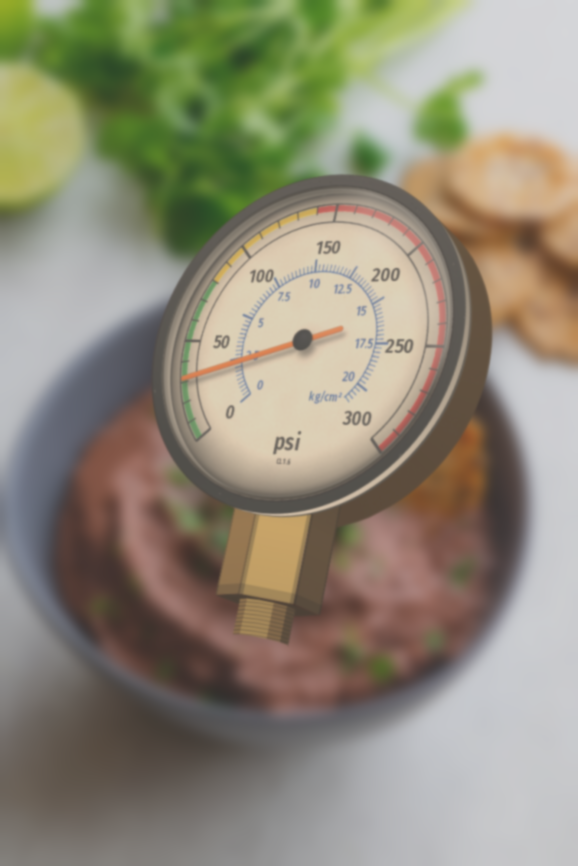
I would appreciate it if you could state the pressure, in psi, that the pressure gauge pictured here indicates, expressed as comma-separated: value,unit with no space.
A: 30,psi
